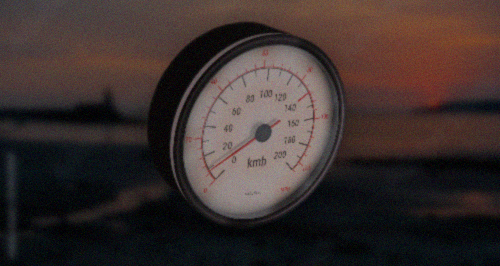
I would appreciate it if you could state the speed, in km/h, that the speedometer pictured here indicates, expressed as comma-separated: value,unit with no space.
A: 10,km/h
